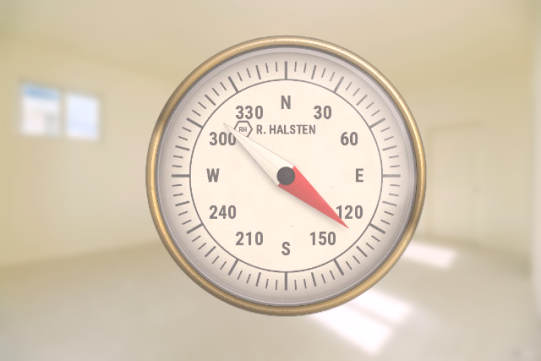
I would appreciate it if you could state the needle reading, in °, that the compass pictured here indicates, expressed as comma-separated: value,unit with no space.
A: 130,°
